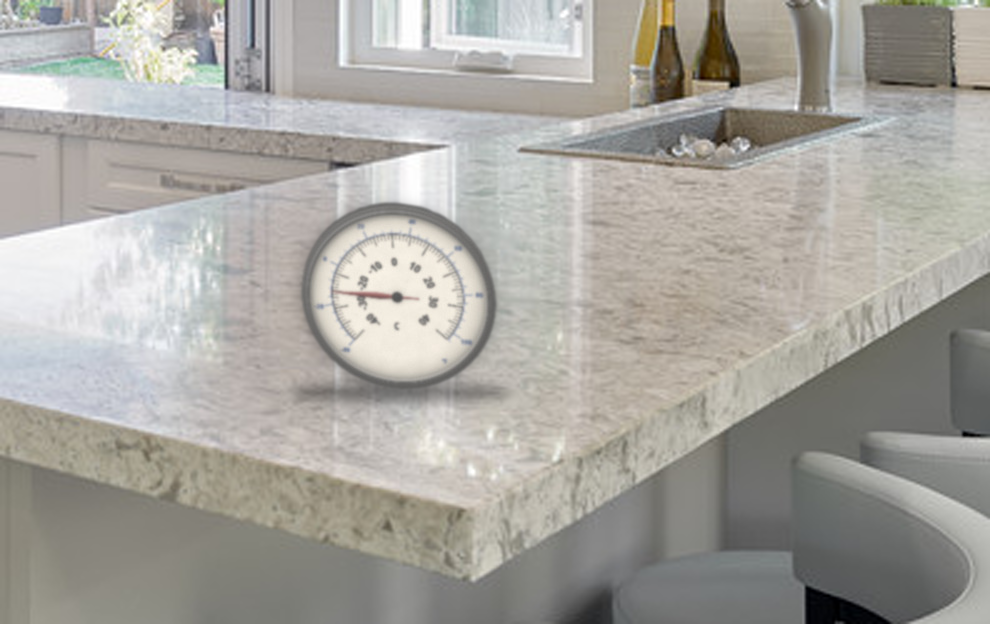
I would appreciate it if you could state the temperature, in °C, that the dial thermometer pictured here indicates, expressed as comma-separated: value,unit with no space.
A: -25,°C
